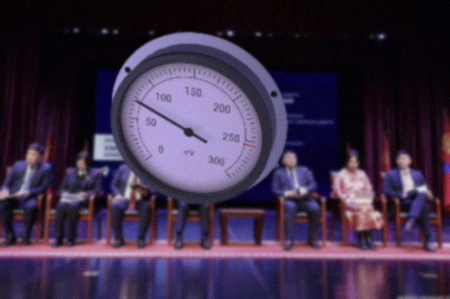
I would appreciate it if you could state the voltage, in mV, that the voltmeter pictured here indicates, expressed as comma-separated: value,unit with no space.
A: 75,mV
